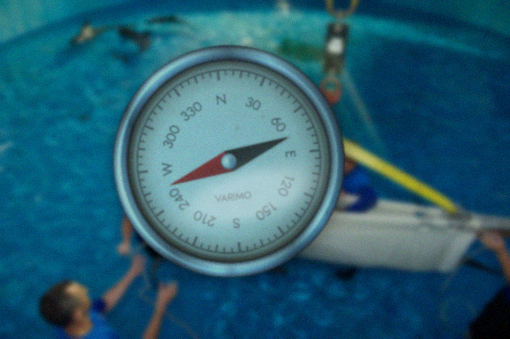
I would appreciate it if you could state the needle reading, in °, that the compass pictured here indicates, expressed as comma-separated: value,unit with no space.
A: 255,°
